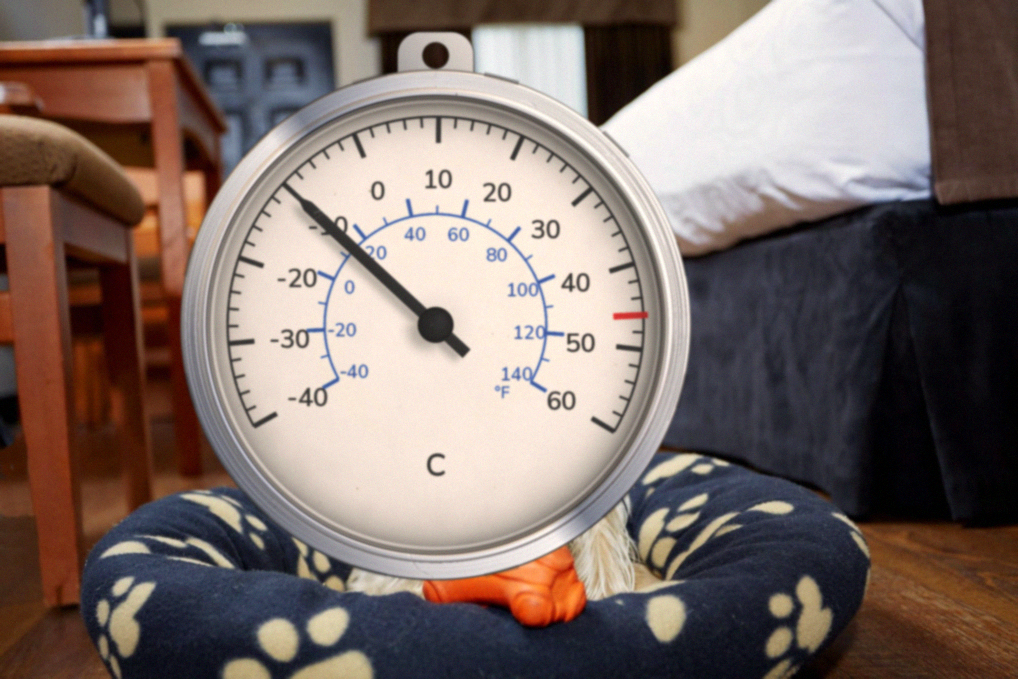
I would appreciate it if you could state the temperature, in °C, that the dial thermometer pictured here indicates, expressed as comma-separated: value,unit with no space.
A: -10,°C
